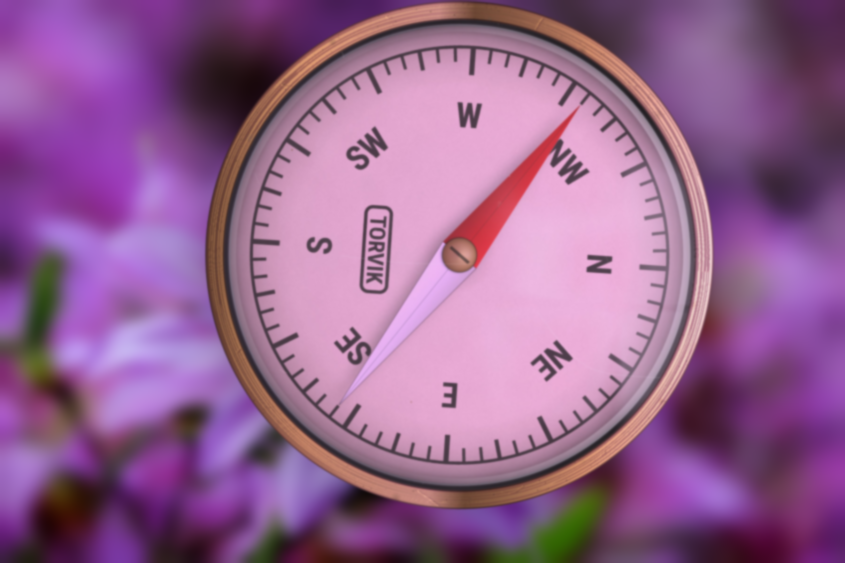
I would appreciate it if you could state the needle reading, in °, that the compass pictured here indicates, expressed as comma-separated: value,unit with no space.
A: 305,°
